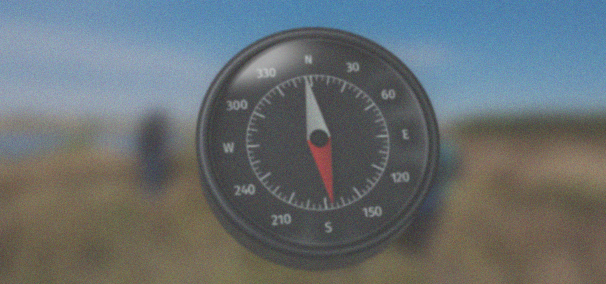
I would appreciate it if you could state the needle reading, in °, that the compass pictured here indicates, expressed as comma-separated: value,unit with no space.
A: 175,°
